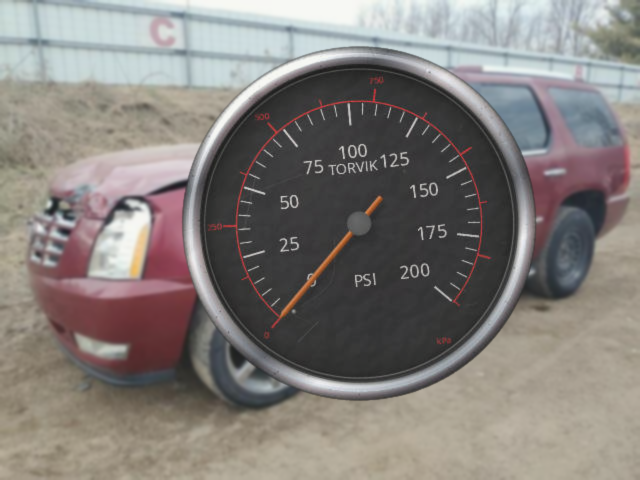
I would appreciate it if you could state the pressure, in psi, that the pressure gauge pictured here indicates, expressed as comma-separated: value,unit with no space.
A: 0,psi
